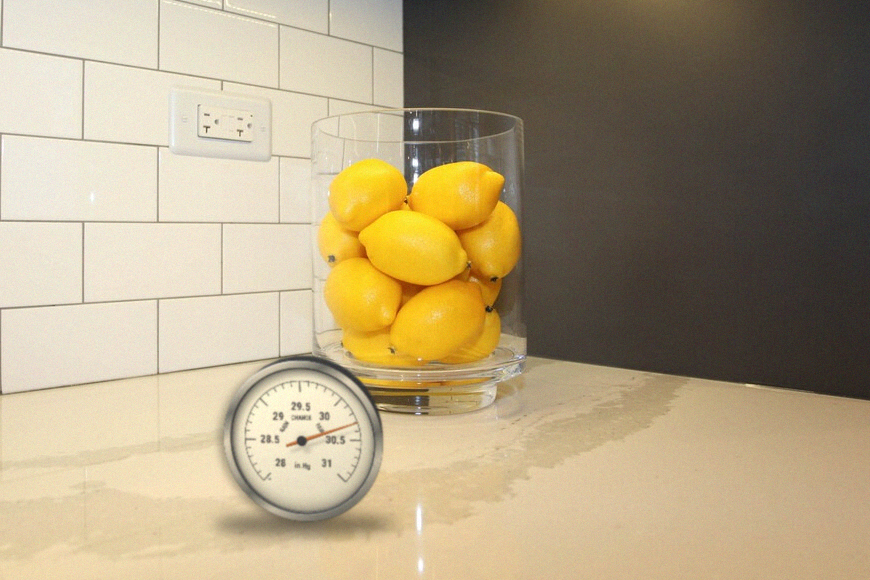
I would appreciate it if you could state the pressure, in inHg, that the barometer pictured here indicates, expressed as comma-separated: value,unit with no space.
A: 30.3,inHg
